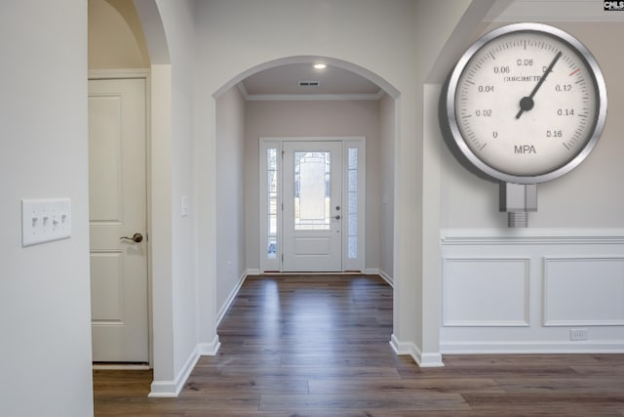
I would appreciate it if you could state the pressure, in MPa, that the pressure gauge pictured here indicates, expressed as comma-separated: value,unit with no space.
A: 0.1,MPa
